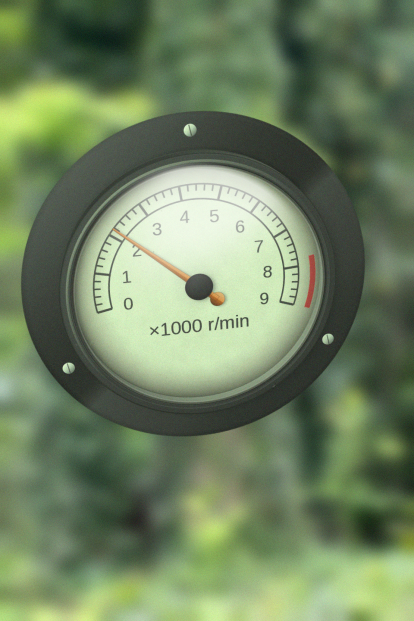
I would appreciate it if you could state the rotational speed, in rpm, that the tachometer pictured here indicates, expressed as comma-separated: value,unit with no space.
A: 2200,rpm
